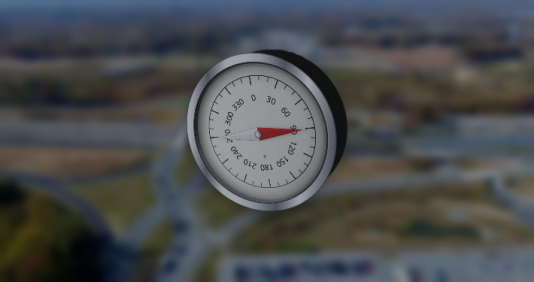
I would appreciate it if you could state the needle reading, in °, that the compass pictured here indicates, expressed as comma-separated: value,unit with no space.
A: 90,°
